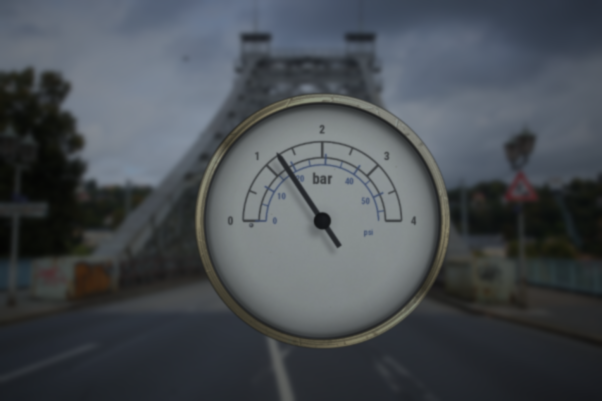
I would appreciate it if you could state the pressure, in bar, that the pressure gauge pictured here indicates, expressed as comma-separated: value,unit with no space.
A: 1.25,bar
